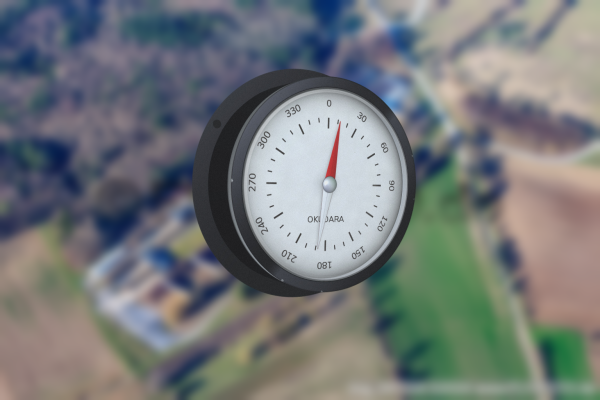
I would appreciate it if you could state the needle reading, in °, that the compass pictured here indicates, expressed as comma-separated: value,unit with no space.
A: 10,°
